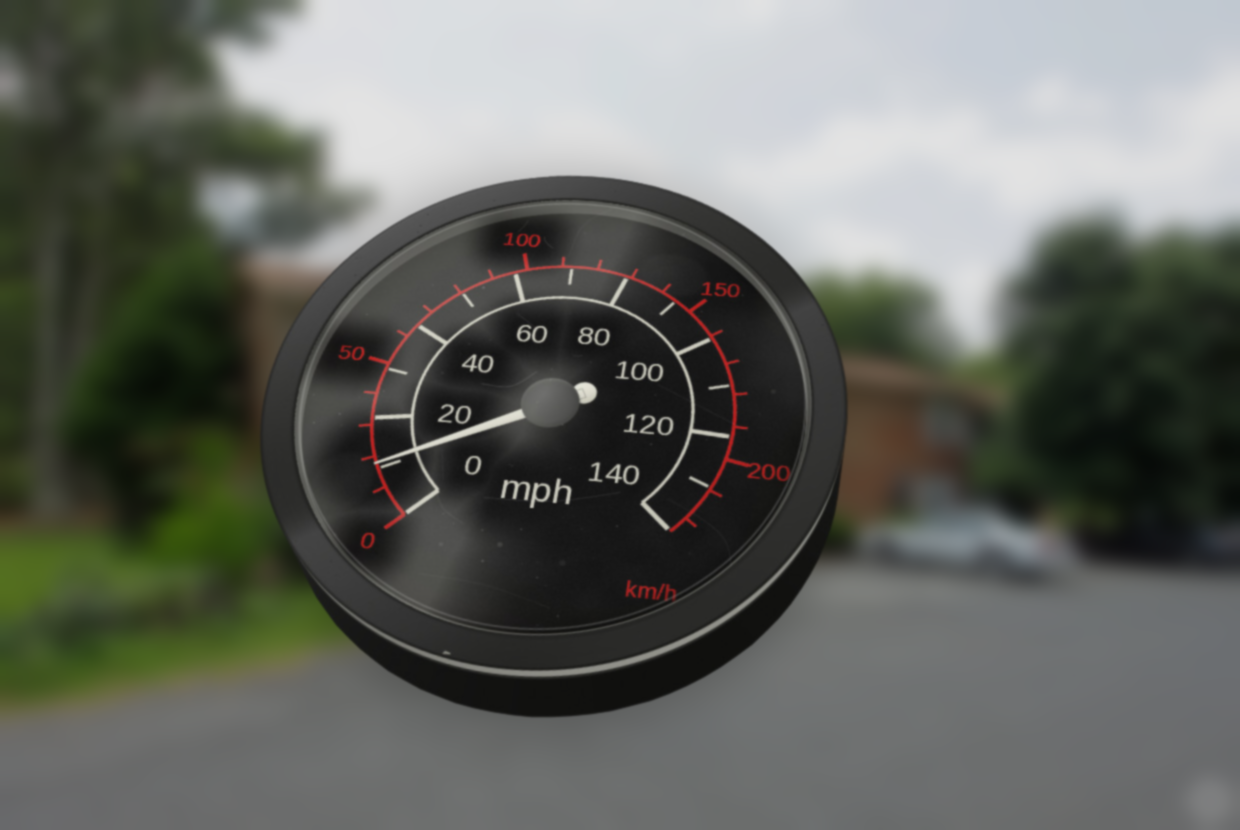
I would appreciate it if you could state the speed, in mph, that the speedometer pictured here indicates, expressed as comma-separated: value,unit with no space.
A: 10,mph
